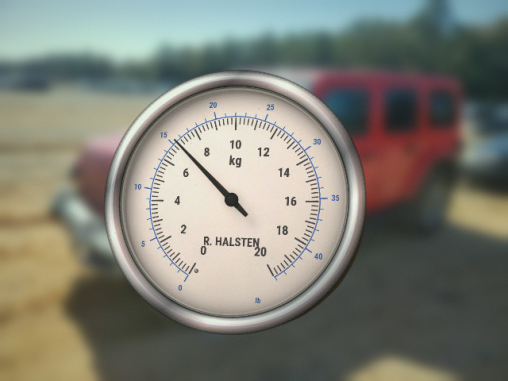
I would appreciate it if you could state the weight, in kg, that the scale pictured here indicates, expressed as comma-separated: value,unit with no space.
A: 7,kg
